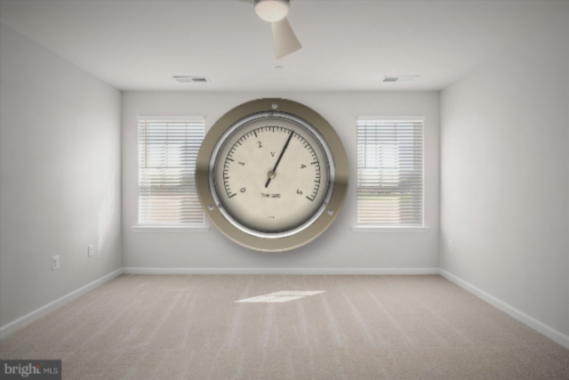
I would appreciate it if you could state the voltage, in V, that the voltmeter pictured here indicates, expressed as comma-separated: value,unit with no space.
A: 3,V
